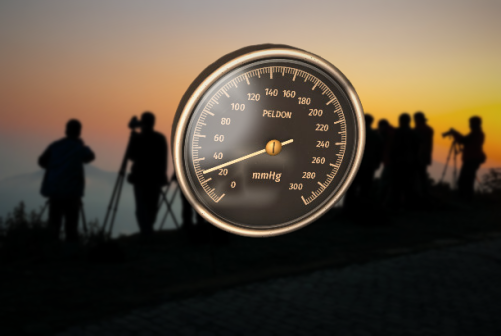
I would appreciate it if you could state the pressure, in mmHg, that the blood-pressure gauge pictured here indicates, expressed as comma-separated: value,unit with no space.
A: 30,mmHg
